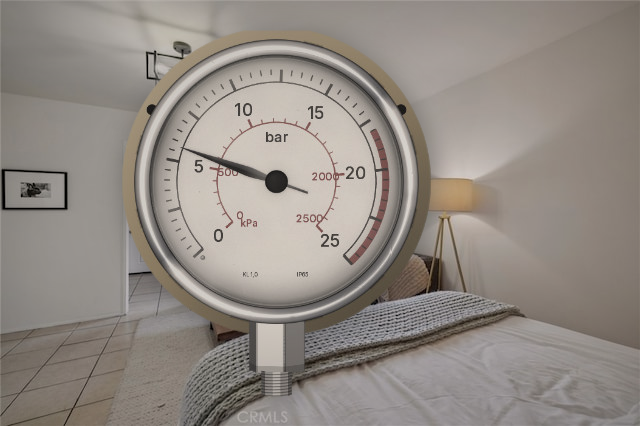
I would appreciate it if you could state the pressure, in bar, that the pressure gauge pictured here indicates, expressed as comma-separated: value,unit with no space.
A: 5.75,bar
